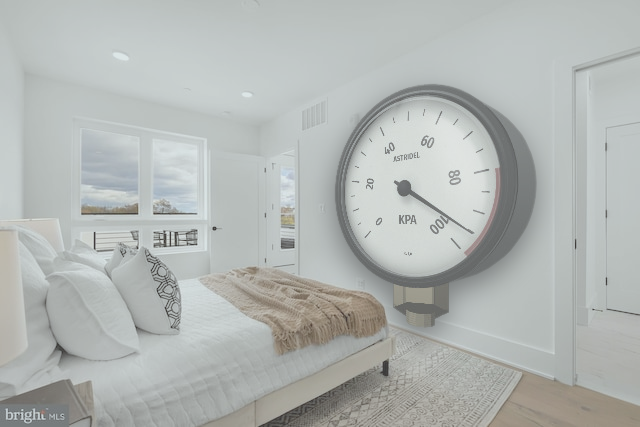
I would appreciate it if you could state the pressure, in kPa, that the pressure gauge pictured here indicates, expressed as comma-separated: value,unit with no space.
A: 95,kPa
